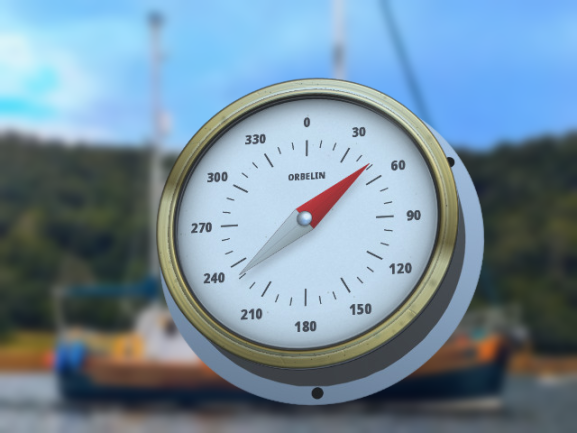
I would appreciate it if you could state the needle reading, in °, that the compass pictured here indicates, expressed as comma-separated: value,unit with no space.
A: 50,°
